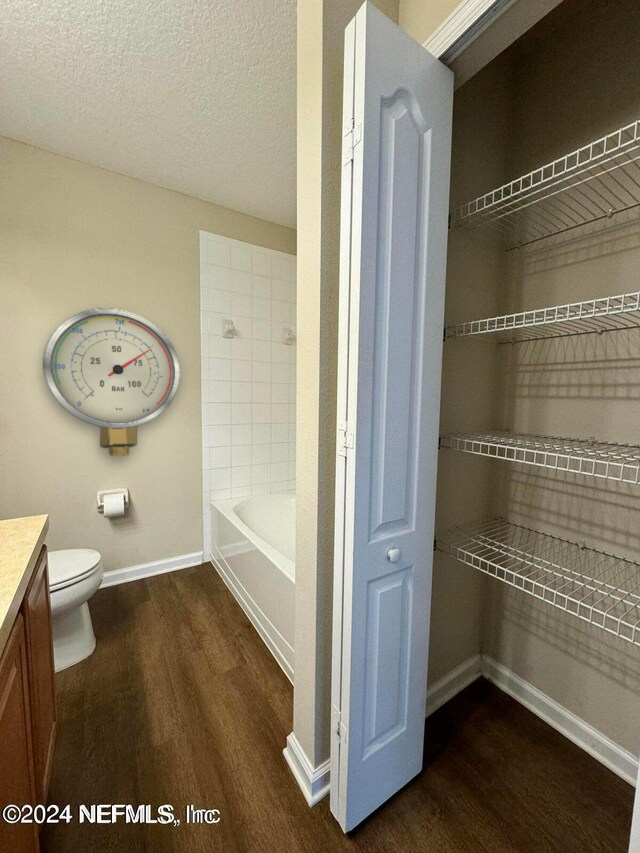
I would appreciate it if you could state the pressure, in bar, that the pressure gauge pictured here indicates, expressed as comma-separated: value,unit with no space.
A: 70,bar
